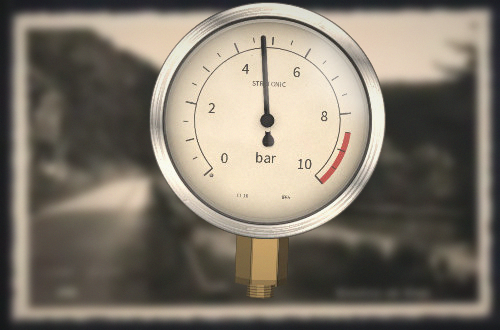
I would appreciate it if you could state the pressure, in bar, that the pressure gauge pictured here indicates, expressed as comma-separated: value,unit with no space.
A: 4.75,bar
